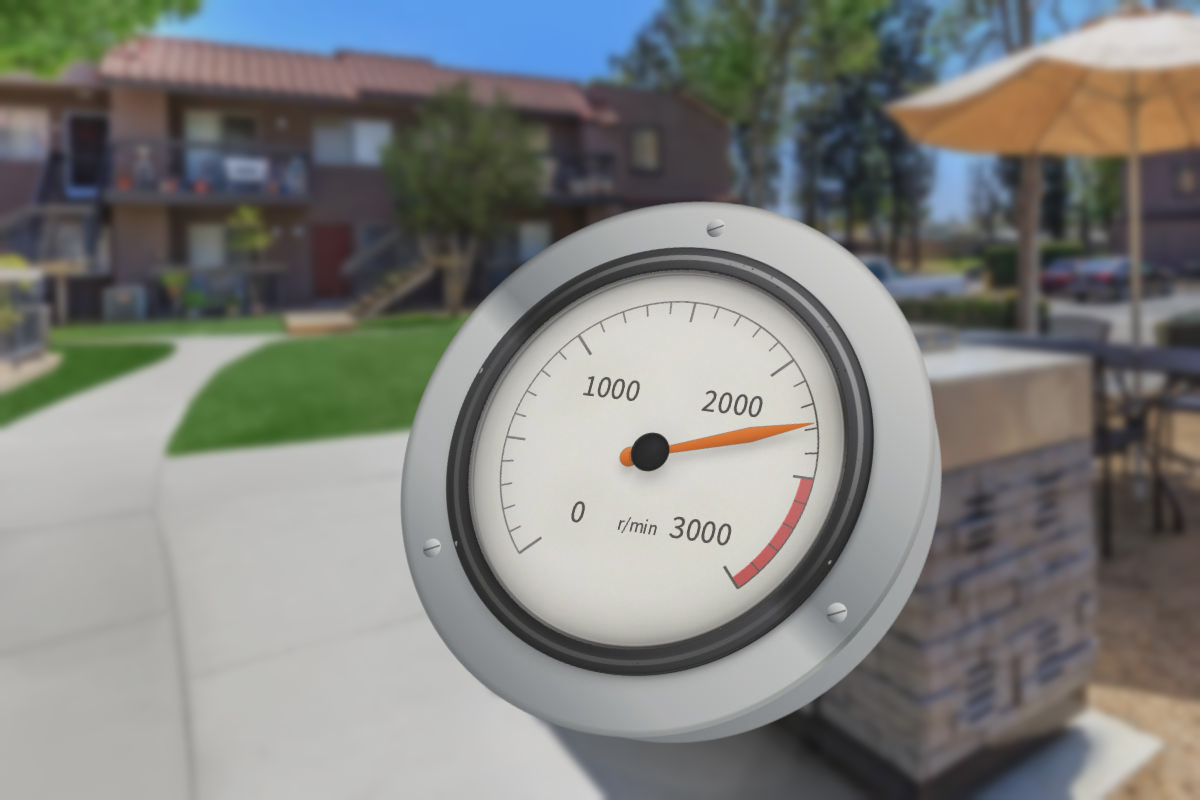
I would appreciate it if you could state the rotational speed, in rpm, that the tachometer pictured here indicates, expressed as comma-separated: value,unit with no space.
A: 2300,rpm
